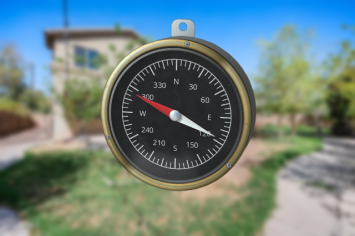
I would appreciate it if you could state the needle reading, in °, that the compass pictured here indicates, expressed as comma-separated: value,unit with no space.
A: 295,°
